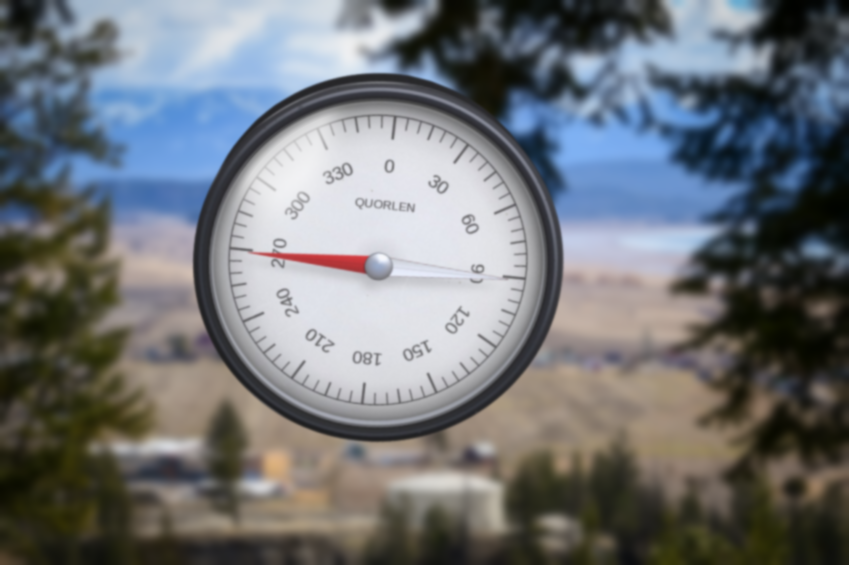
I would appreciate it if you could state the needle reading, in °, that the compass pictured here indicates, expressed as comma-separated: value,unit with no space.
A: 270,°
